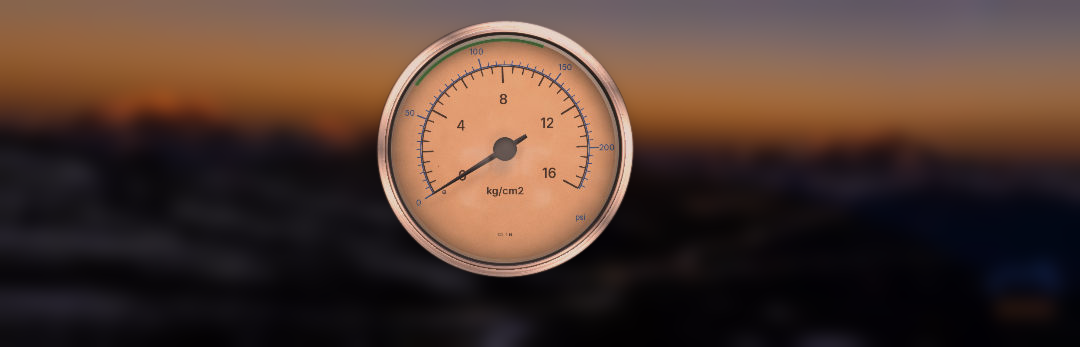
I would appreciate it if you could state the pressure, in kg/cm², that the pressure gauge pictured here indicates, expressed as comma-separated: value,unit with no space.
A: 0,kg/cm²
